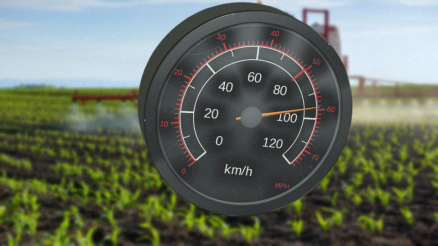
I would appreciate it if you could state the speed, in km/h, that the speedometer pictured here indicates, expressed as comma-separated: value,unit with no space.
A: 95,km/h
